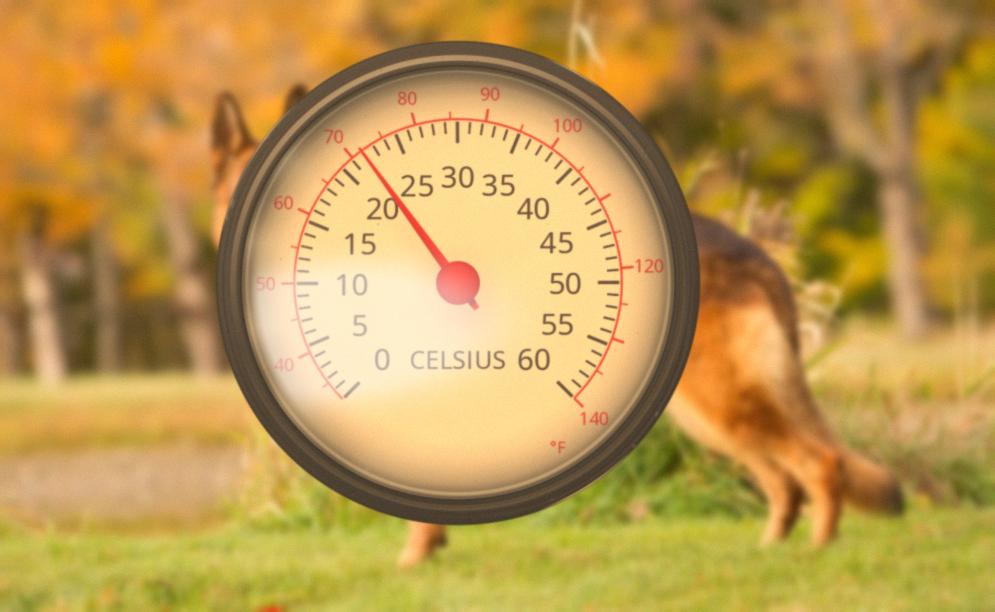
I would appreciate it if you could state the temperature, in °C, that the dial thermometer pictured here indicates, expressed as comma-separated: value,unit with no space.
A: 22,°C
